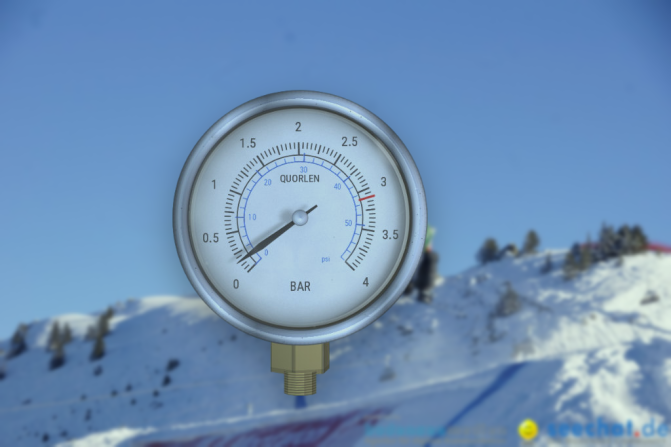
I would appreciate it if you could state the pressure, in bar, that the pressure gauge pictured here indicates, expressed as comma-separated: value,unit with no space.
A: 0.15,bar
